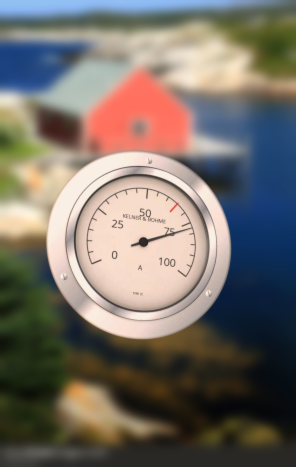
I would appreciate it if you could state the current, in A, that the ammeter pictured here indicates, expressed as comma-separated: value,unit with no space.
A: 77.5,A
